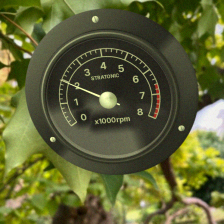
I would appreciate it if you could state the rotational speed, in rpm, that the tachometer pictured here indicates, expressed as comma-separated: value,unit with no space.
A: 2000,rpm
